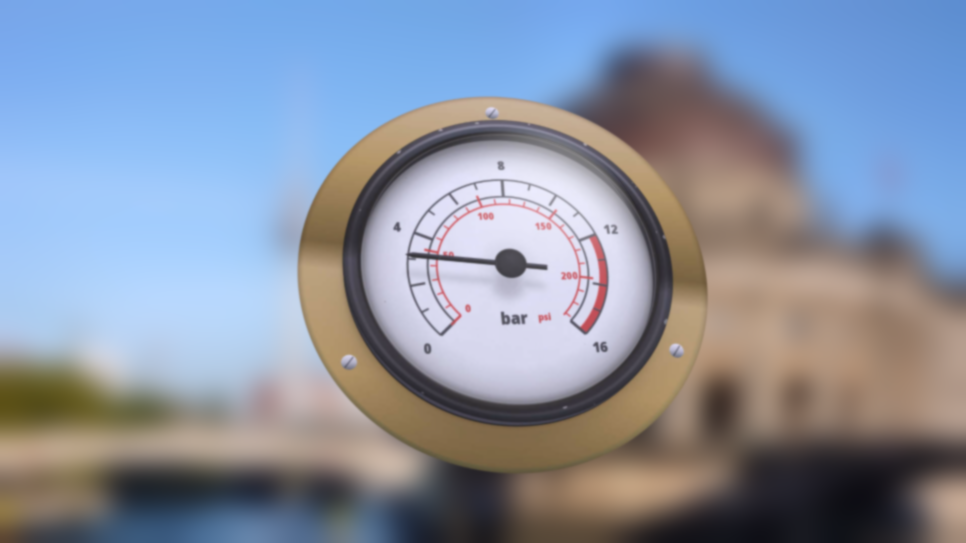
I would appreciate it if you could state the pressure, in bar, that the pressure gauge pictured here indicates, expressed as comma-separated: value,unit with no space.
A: 3,bar
